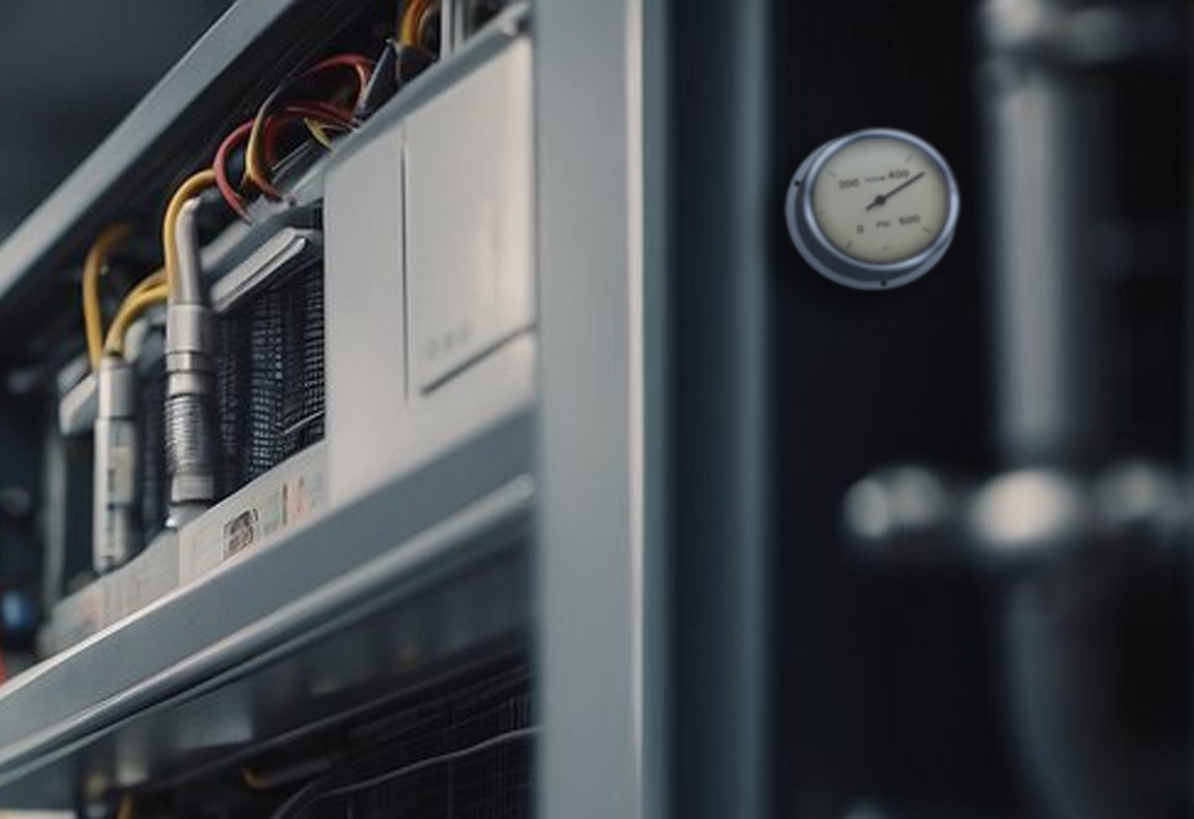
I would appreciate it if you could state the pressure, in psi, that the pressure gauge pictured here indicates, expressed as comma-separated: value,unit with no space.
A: 450,psi
